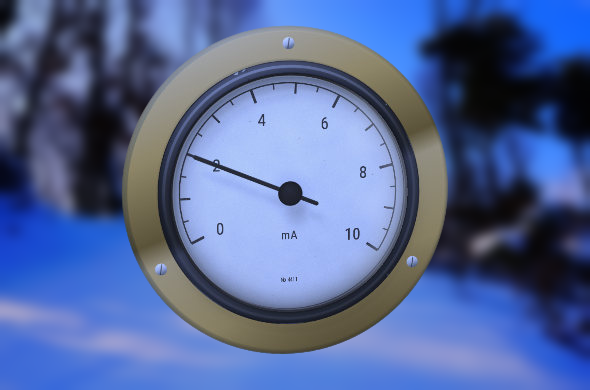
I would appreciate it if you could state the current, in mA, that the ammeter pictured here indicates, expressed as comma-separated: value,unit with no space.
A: 2,mA
